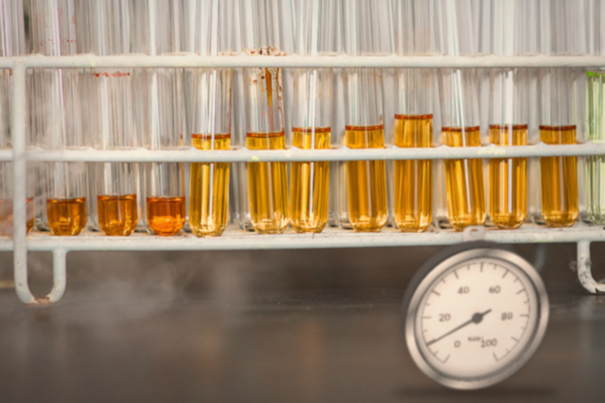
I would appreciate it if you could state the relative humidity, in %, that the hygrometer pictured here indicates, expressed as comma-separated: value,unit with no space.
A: 10,%
